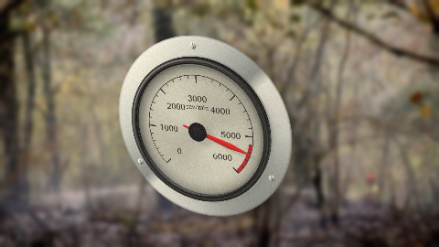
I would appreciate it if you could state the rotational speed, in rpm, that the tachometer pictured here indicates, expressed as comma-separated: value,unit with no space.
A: 5400,rpm
